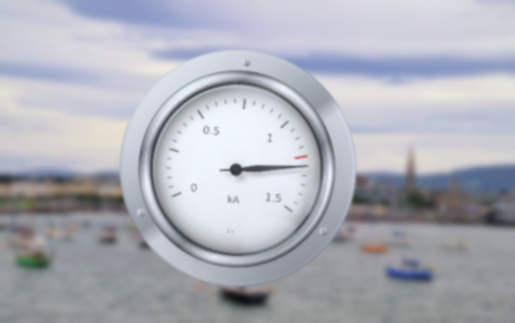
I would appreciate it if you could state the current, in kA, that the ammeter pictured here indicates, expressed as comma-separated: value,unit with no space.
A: 1.25,kA
